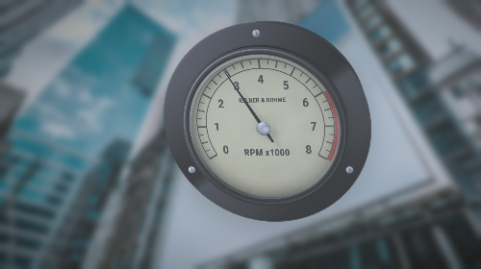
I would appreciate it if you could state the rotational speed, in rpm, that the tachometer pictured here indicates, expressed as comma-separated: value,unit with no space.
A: 3000,rpm
